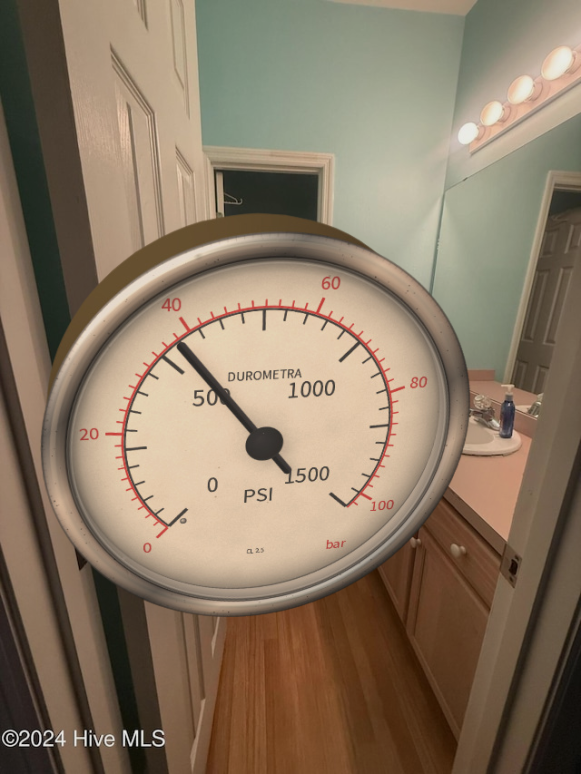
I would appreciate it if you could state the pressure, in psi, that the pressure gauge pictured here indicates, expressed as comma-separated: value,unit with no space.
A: 550,psi
